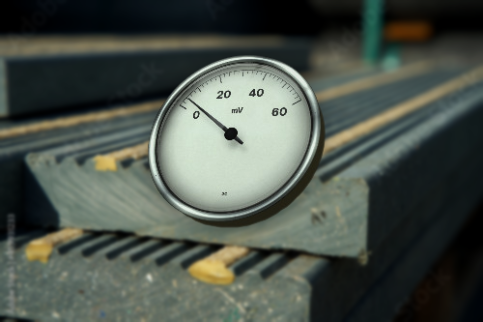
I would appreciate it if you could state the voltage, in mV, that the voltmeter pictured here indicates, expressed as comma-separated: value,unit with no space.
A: 4,mV
